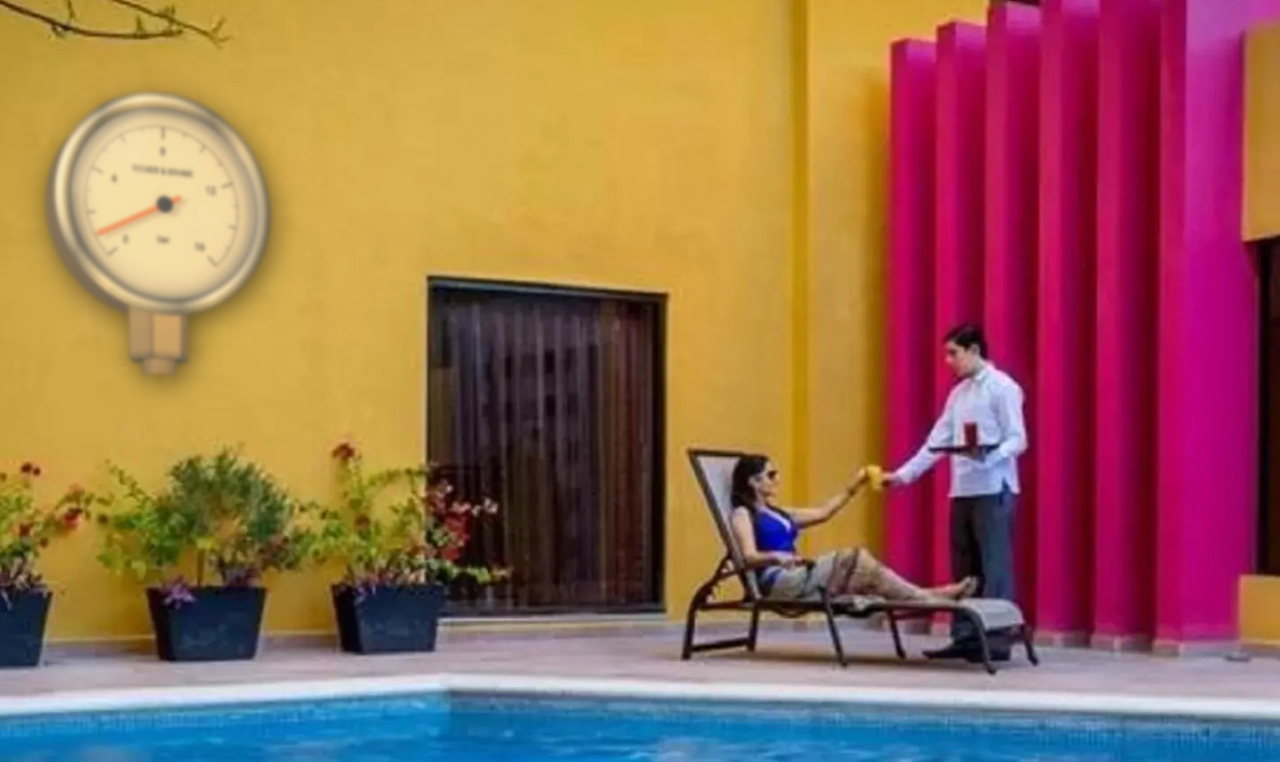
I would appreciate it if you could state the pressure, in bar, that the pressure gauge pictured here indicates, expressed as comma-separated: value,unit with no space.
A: 1,bar
